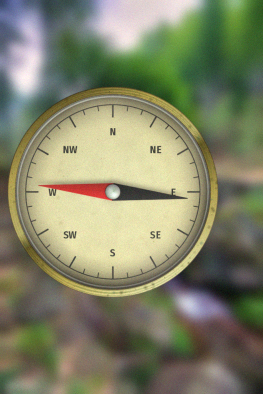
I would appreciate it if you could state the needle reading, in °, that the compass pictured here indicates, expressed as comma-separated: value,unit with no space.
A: 275,°
